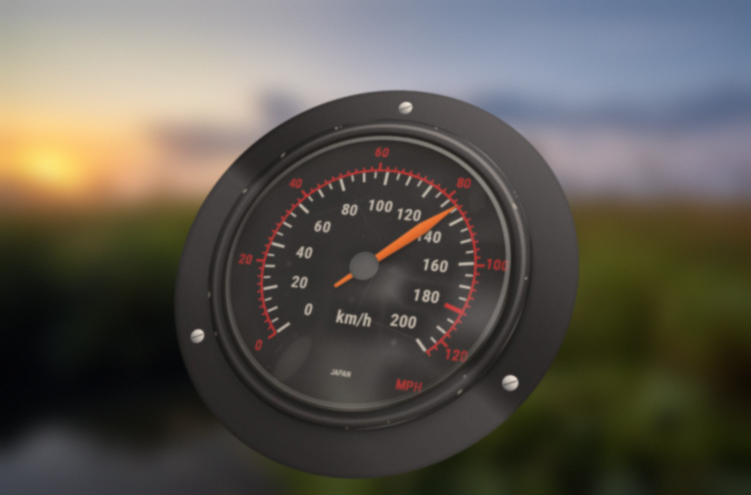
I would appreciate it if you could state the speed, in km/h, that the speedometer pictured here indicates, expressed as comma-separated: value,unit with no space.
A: 135,km/h
